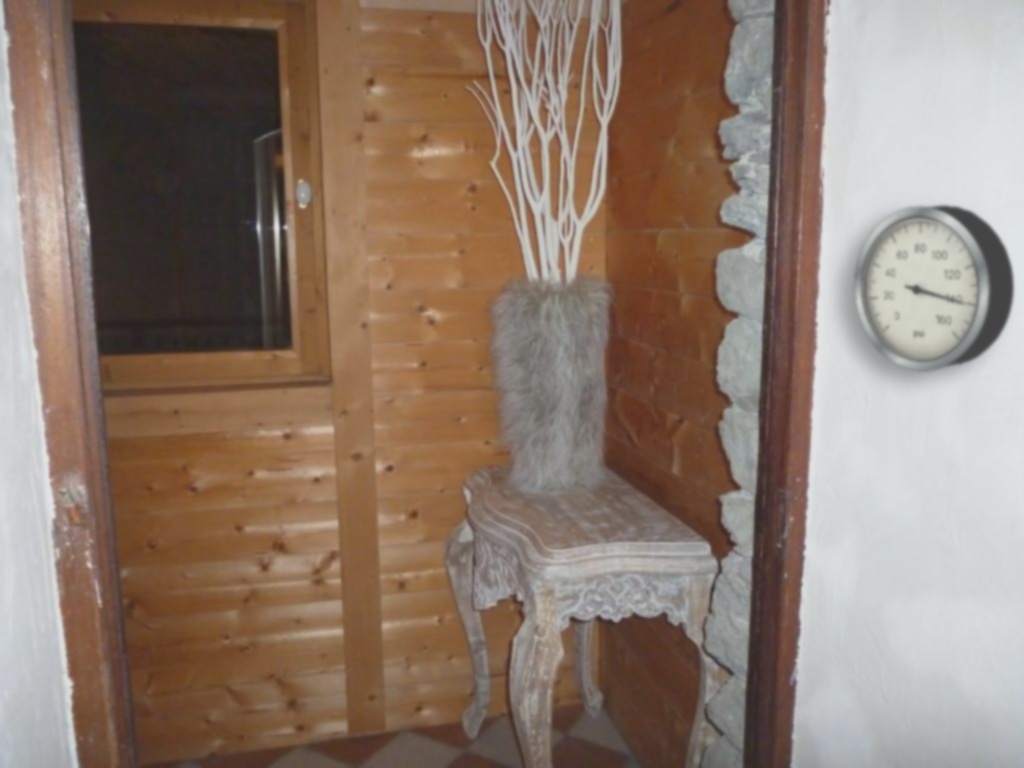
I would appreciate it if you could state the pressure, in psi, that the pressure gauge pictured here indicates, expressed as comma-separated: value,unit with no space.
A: 140,psi
